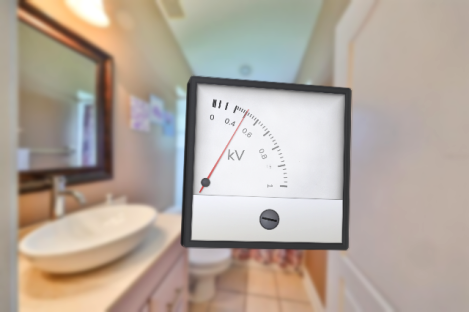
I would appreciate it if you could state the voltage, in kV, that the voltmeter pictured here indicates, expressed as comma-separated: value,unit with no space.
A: 0.5,kV
